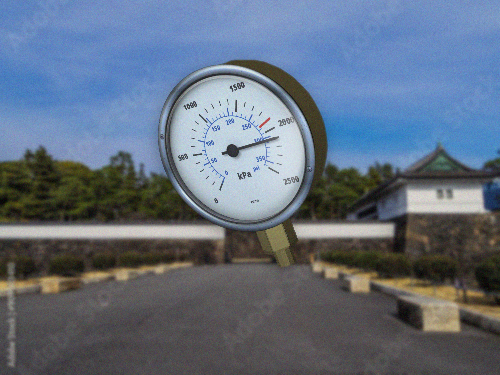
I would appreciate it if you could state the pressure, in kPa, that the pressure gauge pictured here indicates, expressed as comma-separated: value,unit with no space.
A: 2100,kPa
